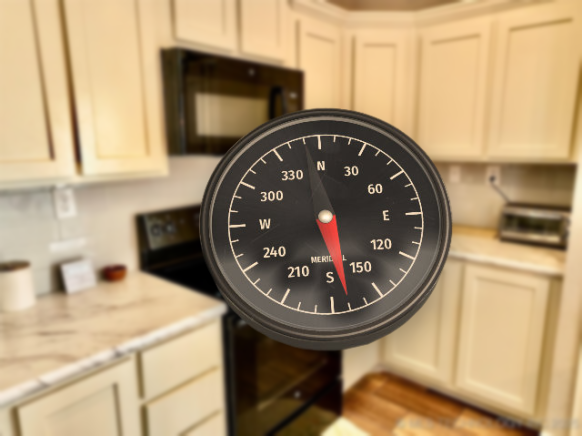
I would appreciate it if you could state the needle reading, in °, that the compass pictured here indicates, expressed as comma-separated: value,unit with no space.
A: 170,°
